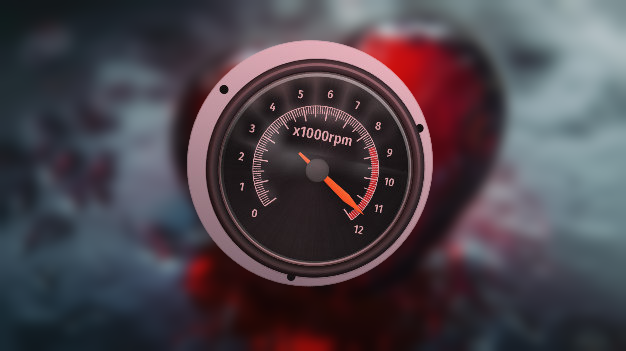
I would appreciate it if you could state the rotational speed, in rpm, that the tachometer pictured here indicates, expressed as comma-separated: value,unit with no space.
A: 11500,rpm
